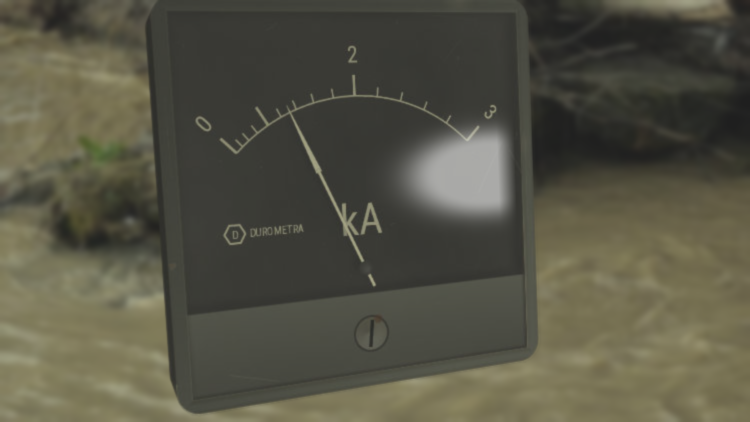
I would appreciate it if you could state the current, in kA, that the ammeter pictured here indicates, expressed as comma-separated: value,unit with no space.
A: 1.3,kA
